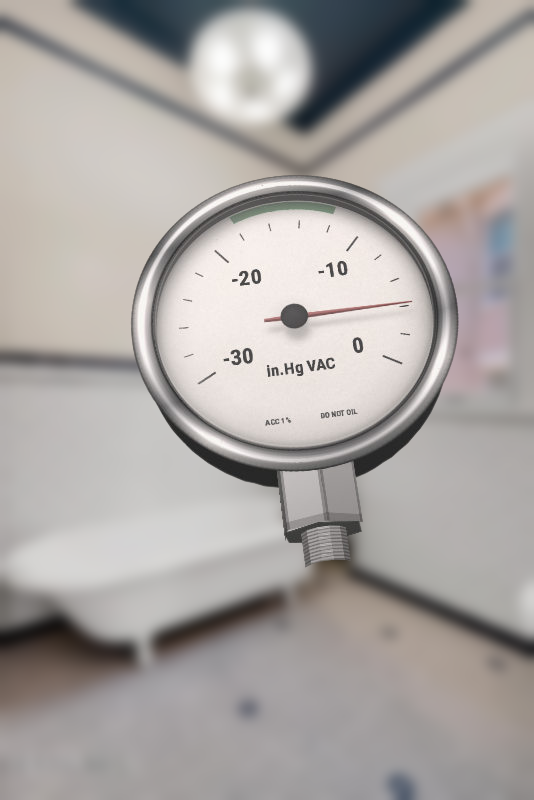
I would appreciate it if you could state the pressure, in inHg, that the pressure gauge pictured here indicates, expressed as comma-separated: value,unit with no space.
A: -4,inHg
